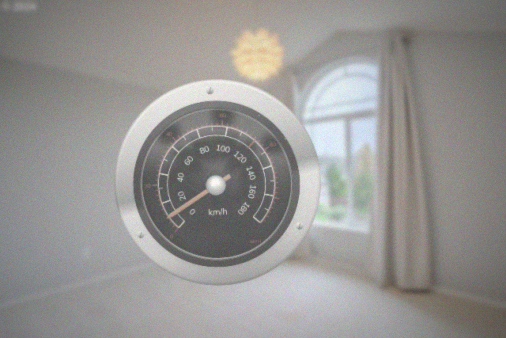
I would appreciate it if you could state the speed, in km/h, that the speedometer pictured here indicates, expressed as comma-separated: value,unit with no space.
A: 10,km/h
